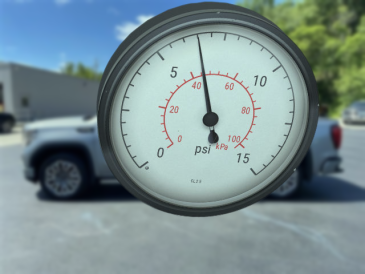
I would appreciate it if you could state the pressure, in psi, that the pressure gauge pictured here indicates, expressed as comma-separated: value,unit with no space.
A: 6.5,psi
